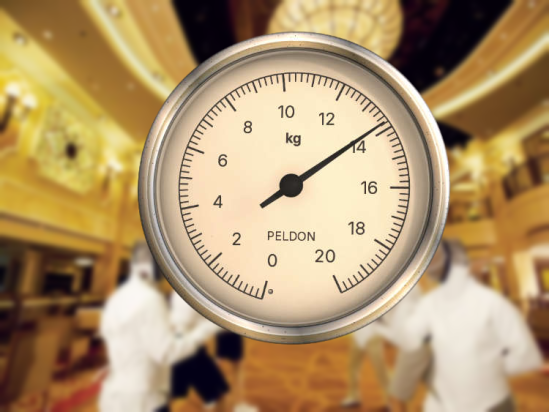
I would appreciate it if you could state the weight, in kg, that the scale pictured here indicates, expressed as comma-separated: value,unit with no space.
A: 13.8,kg
